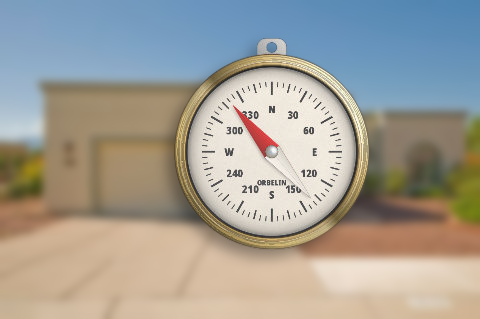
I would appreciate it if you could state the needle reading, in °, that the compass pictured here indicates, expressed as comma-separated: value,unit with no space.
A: 320,°
